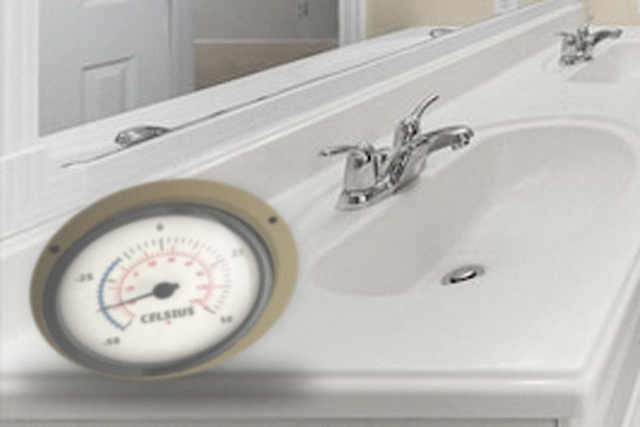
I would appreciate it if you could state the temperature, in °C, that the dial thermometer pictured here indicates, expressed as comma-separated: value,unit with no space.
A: -37.5,°C
